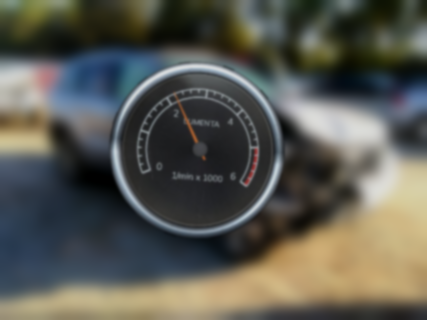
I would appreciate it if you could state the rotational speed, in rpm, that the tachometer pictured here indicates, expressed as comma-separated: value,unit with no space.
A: 2200,rpm
